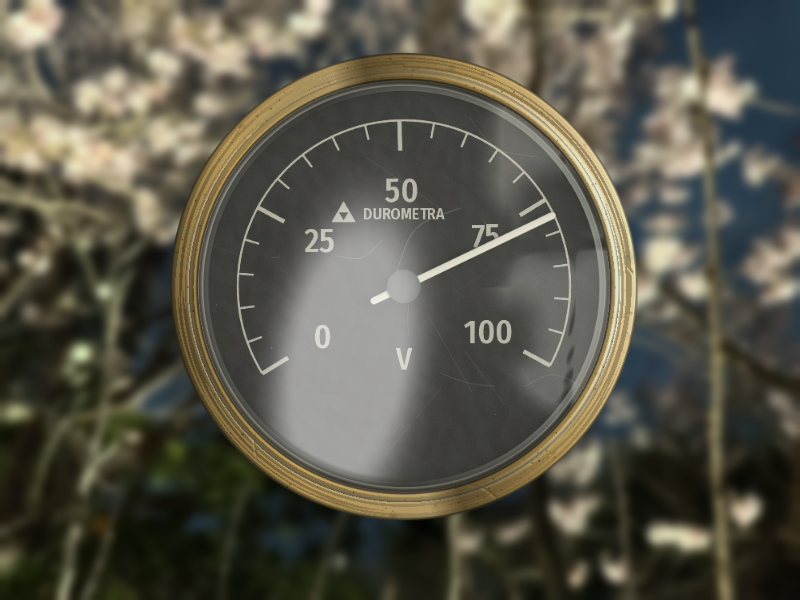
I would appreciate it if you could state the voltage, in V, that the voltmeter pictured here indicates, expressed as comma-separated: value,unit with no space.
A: 77.5,V
